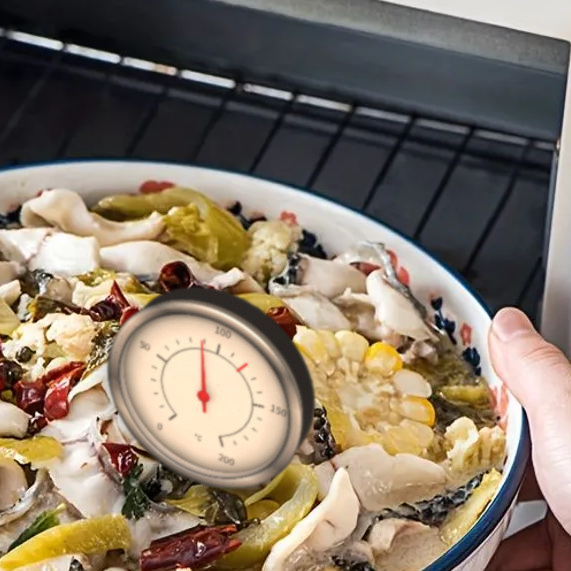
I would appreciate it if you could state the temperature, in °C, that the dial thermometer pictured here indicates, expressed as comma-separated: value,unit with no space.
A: 90,°C
